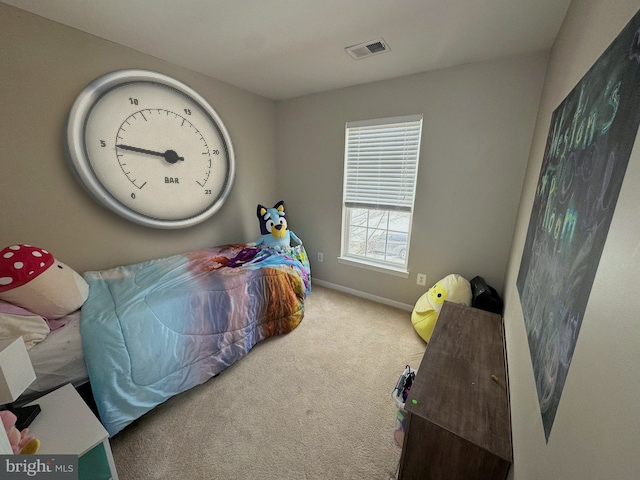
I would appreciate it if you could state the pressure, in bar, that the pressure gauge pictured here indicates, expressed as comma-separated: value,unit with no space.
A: 5,bar
